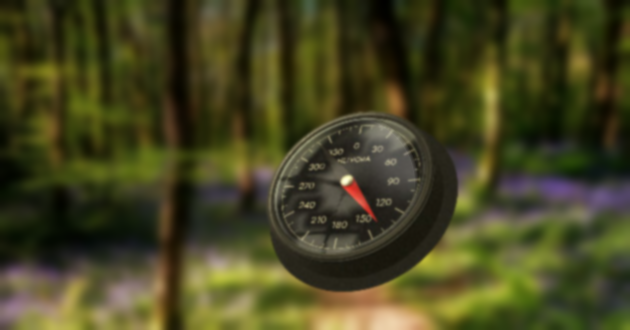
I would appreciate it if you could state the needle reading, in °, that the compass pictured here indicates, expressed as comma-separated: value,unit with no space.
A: 140,°
